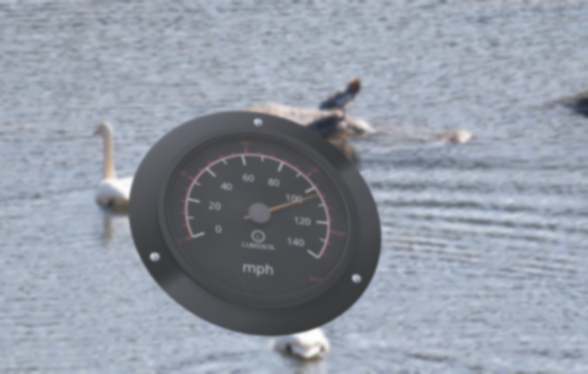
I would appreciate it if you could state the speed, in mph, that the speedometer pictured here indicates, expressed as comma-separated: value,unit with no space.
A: 105,mph
